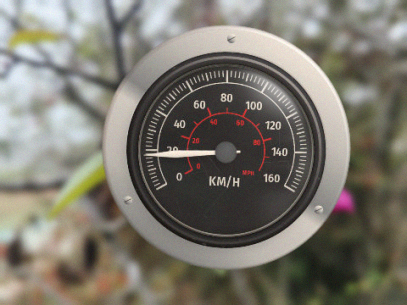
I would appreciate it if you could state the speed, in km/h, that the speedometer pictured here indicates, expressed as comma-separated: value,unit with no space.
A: 18,km/h
